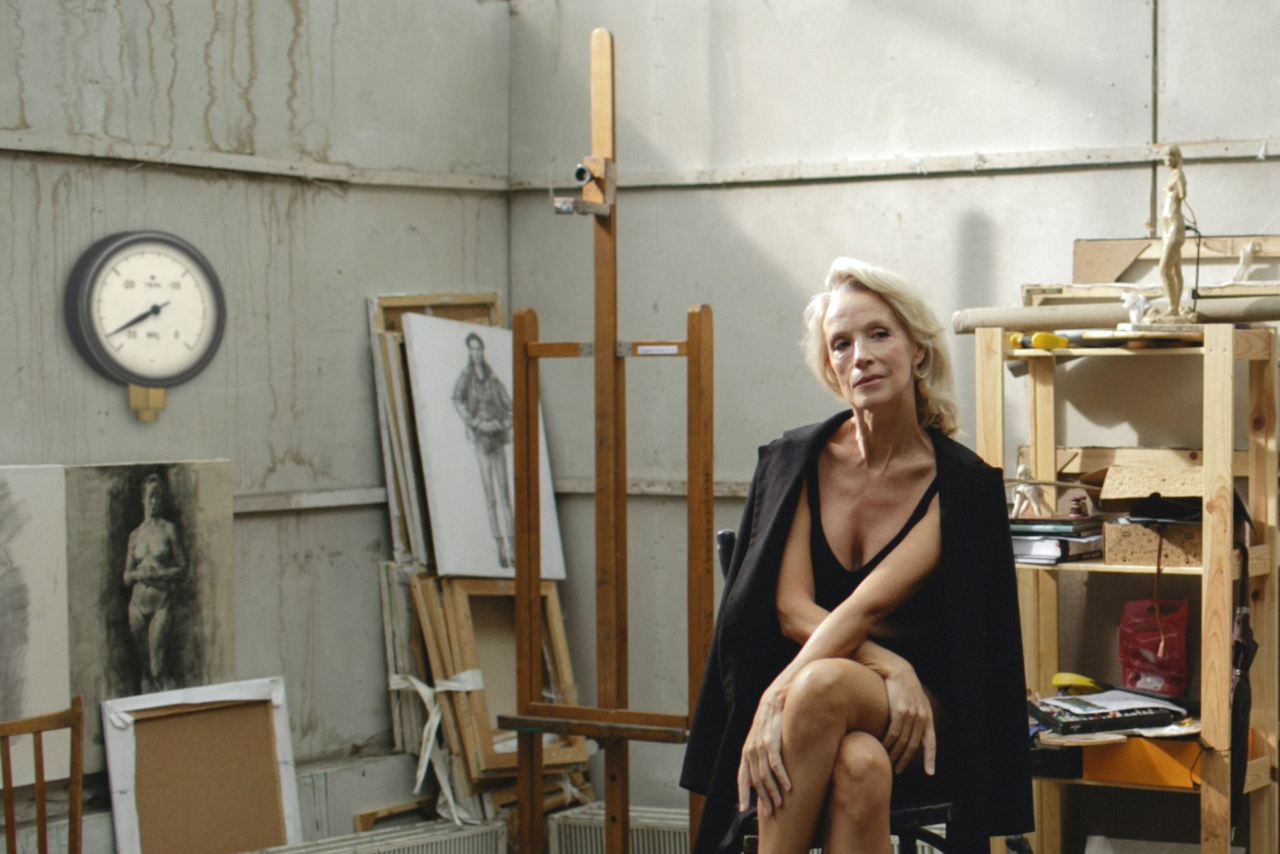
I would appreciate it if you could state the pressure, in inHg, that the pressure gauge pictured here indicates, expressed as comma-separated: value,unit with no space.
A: -28,inHg
